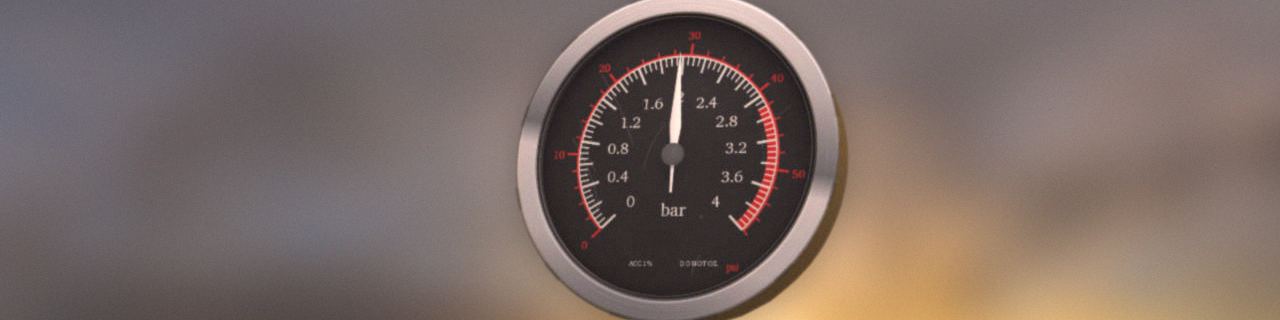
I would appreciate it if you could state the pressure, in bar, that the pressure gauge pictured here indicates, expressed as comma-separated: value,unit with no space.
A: 2,bar
